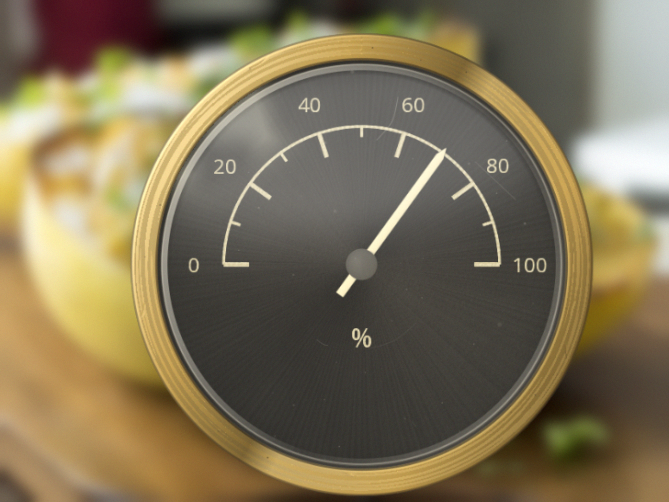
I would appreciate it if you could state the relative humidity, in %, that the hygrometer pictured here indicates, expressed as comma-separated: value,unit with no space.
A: 70,%
